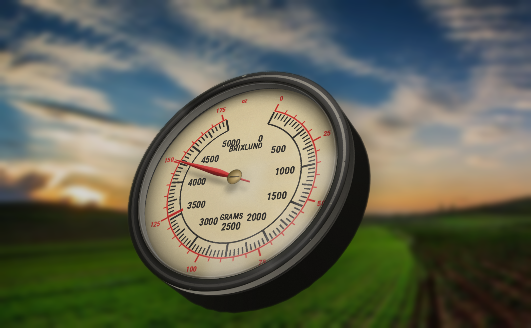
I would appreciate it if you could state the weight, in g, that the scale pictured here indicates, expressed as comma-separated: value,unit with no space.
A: 4250,g
